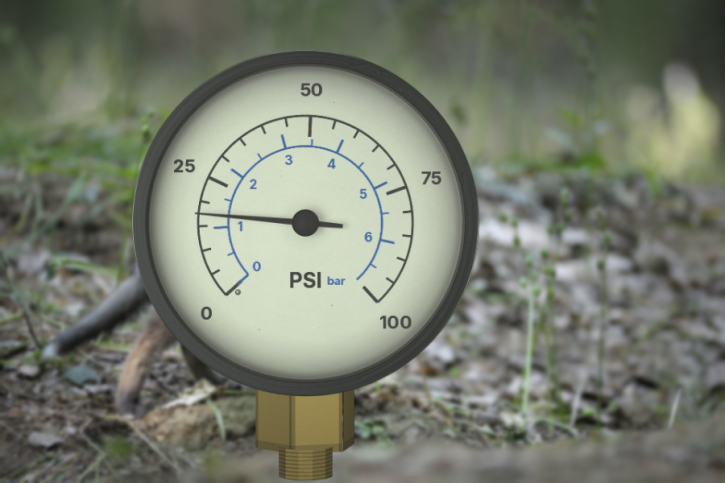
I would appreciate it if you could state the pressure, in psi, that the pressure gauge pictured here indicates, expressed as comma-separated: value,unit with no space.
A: 17.5,psi
